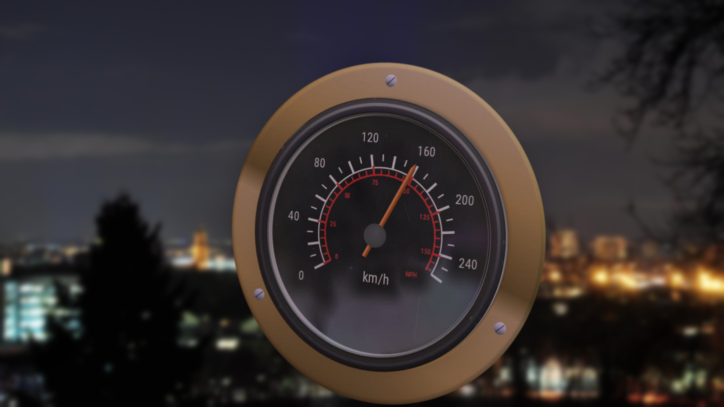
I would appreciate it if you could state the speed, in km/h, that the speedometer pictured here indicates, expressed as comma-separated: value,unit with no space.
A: 160,km/h
